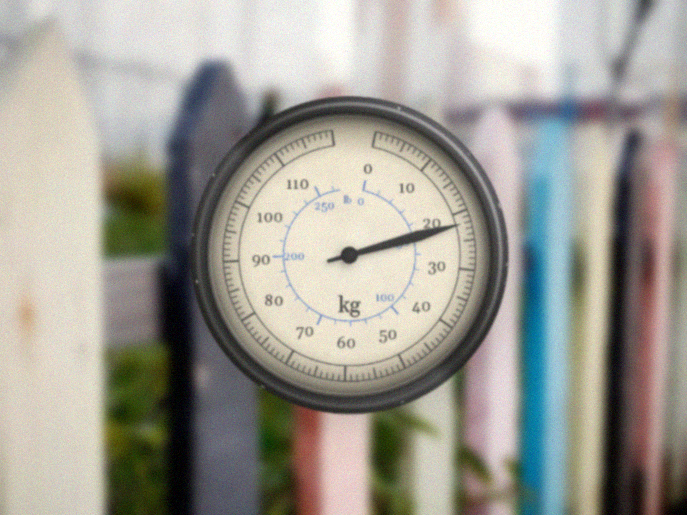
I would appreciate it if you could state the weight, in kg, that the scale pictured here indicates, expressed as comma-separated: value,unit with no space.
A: 22,kg
